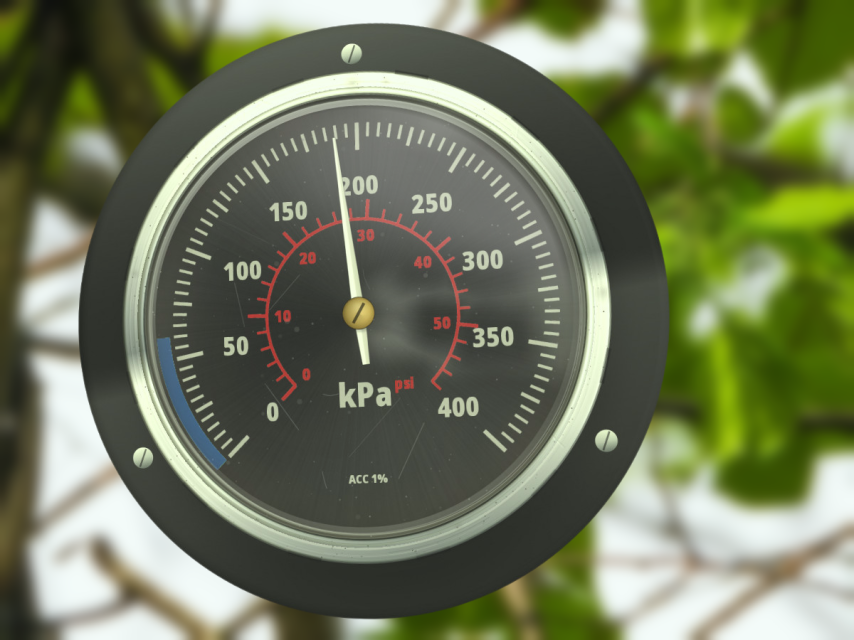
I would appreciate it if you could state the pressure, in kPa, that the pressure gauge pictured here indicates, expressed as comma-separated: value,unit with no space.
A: 190,kPa
